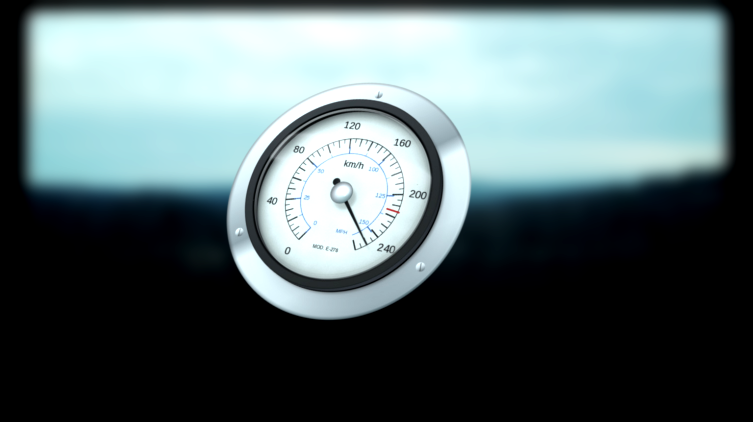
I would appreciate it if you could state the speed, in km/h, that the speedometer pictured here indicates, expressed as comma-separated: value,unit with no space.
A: 250,km/h
